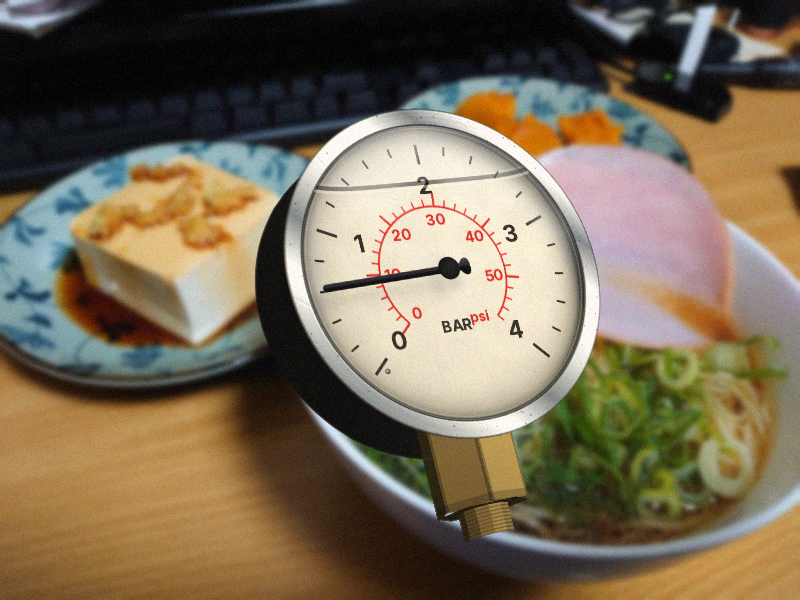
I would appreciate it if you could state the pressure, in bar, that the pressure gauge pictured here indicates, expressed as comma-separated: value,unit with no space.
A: 0.6,bar
